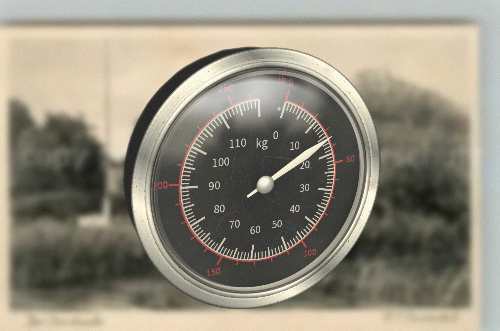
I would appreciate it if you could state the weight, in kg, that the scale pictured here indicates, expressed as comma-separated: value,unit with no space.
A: 15,kg
